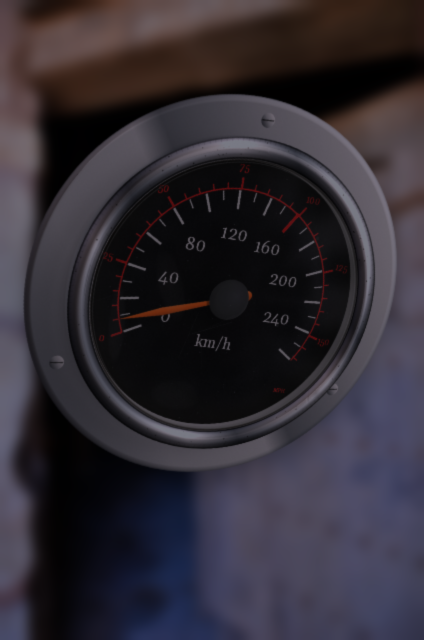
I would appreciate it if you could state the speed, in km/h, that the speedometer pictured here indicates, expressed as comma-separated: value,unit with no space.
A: 10,km/h
